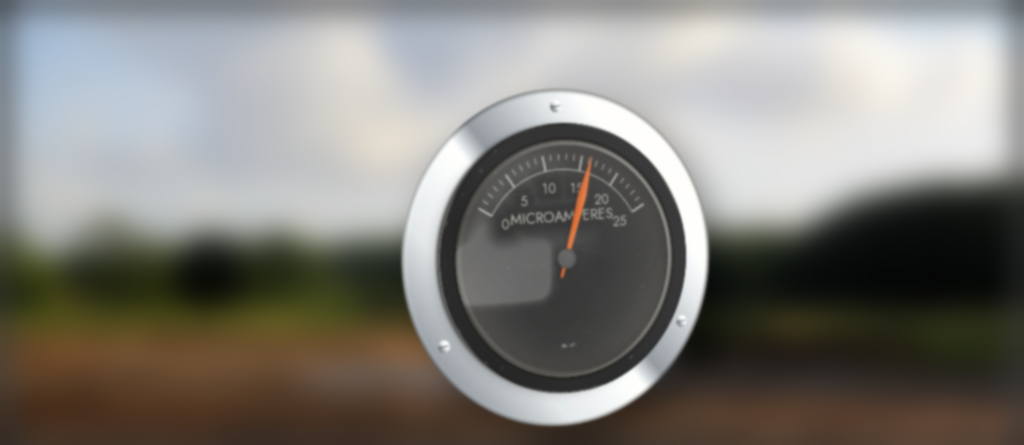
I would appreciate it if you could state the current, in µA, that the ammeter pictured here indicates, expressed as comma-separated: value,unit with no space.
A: 16,µA
